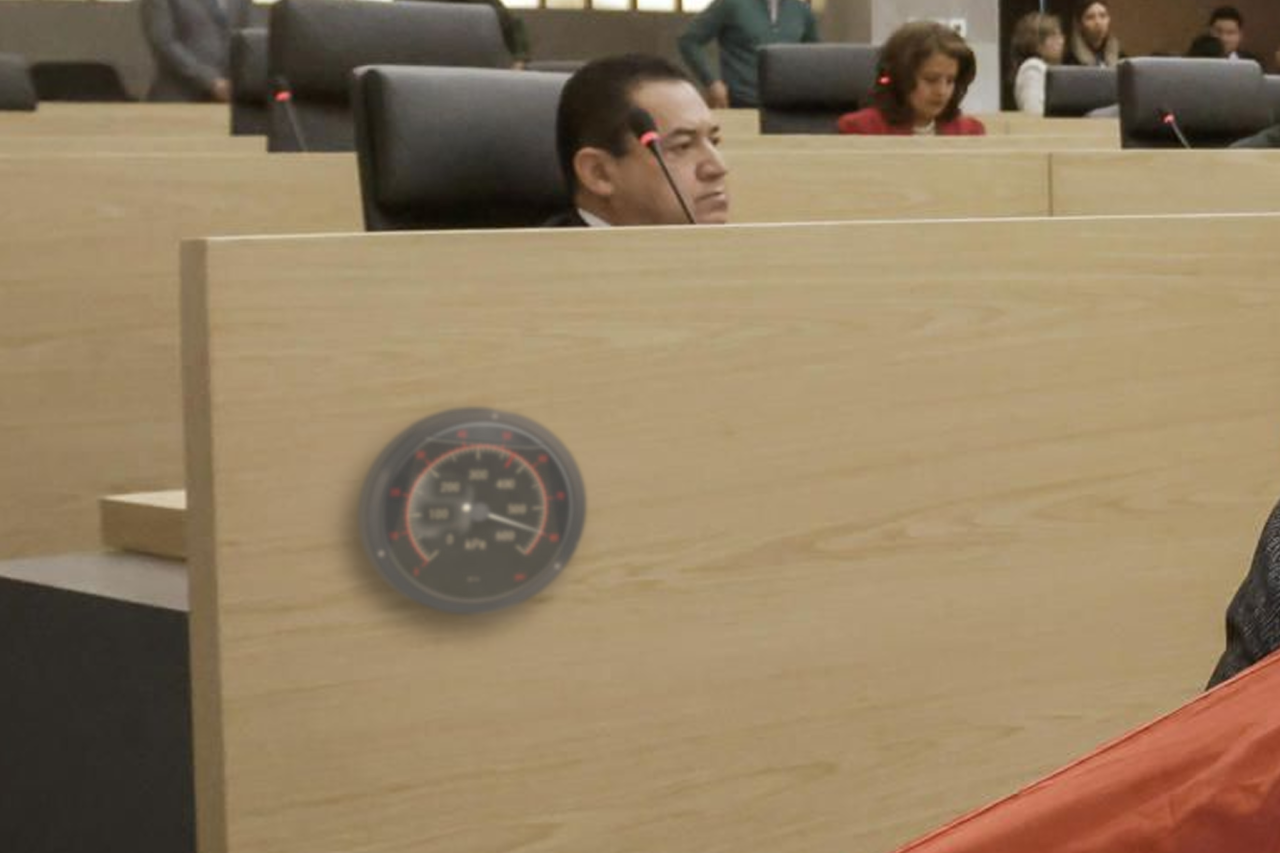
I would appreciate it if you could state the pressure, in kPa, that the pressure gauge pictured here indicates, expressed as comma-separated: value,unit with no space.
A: 550,kPa
